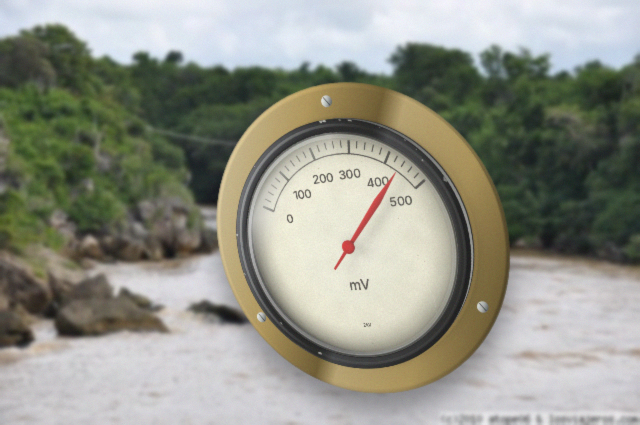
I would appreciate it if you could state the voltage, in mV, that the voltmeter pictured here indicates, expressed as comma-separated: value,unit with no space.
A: 440,mV
